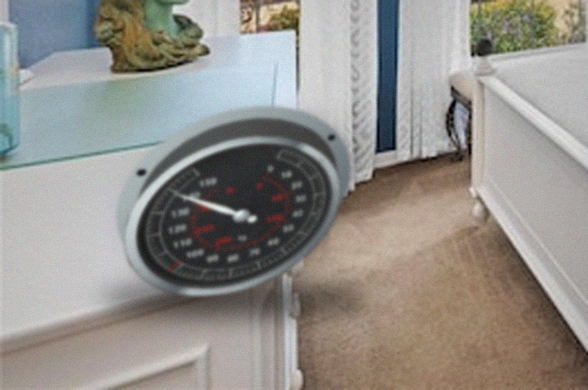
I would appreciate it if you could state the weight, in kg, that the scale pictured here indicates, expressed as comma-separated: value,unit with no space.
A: 140,kg
